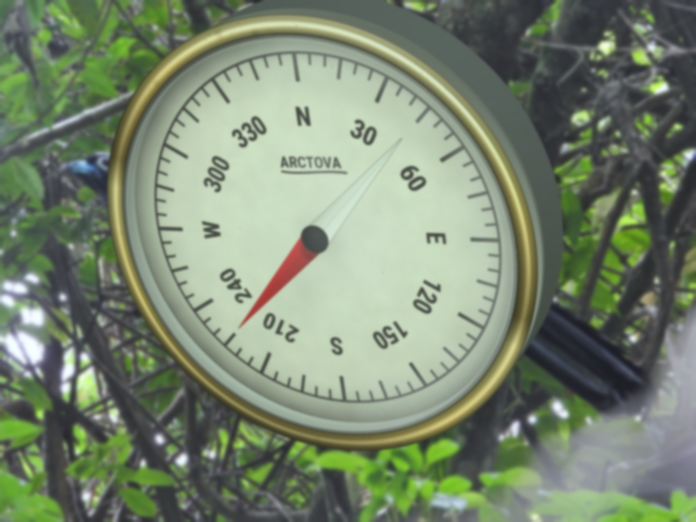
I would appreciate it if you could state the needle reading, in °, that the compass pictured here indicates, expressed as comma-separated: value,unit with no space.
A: 225,°
